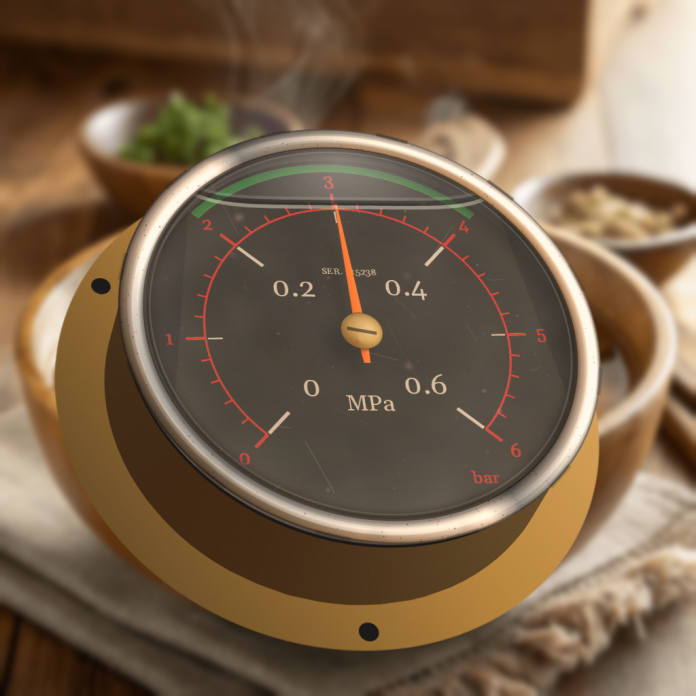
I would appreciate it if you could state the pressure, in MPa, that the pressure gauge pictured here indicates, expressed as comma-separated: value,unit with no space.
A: 0.3,MPa
